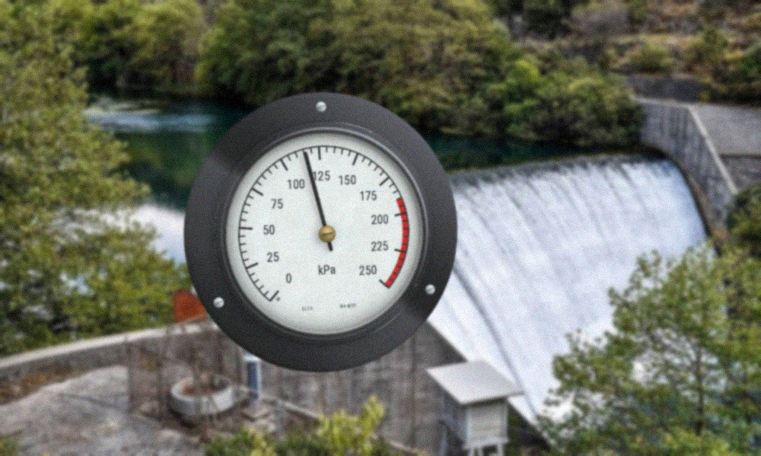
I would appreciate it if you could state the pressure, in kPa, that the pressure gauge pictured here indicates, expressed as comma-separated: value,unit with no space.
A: 115,kPa
